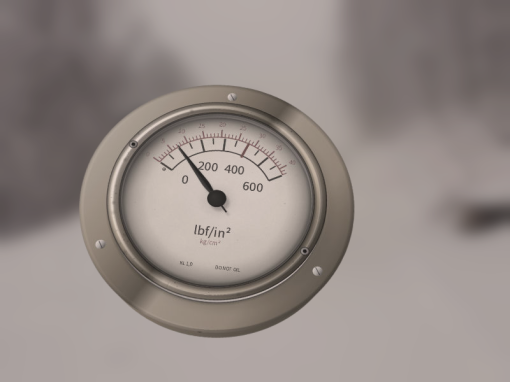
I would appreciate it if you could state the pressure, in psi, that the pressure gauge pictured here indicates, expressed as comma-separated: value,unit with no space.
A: 100,psi
